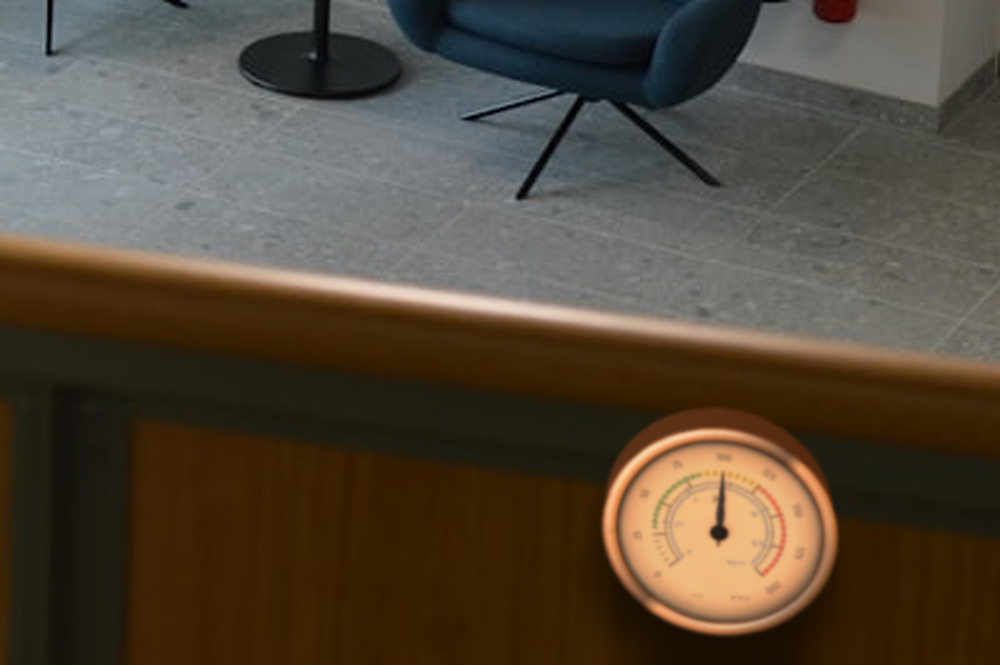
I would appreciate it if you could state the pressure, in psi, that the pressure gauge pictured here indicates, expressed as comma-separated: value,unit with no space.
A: 100,psi
